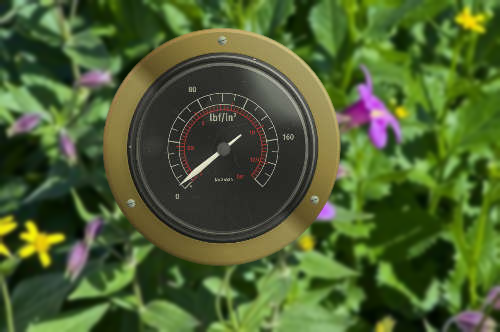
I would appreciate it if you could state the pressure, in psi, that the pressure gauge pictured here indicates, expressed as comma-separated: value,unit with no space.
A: 5,psi
